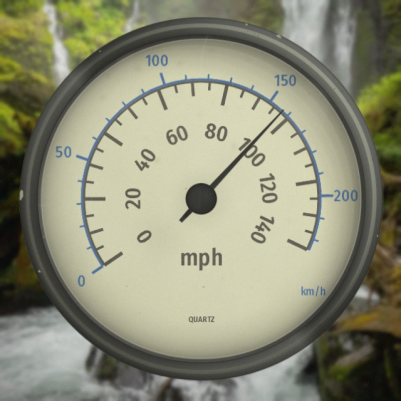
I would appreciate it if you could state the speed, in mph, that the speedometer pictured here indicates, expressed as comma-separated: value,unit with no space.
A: 97.5,mph
